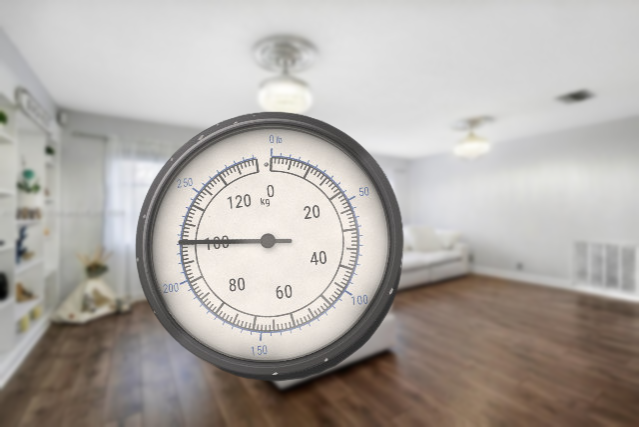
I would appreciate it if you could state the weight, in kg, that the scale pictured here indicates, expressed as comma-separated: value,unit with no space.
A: 100,kg
